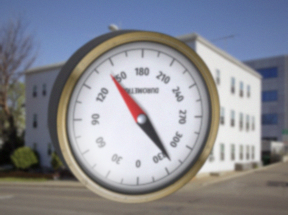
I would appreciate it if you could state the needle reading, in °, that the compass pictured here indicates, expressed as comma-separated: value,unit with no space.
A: 142.5,°
